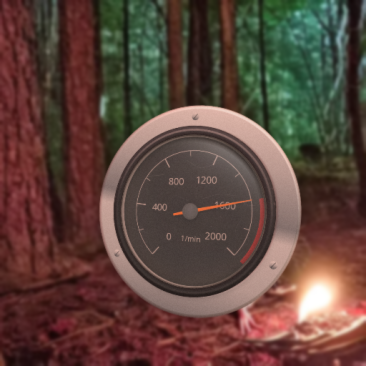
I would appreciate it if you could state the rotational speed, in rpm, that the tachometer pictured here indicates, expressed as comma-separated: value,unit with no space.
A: 1600,rpm
